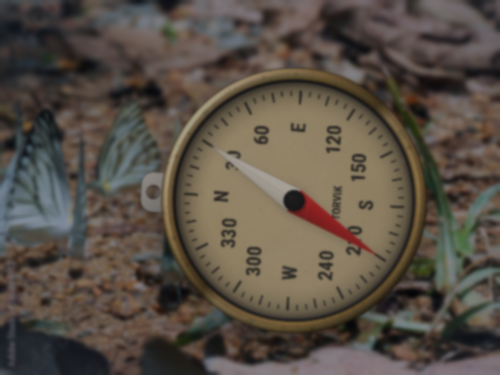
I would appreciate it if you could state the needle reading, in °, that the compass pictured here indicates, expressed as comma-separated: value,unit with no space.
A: 210,°
